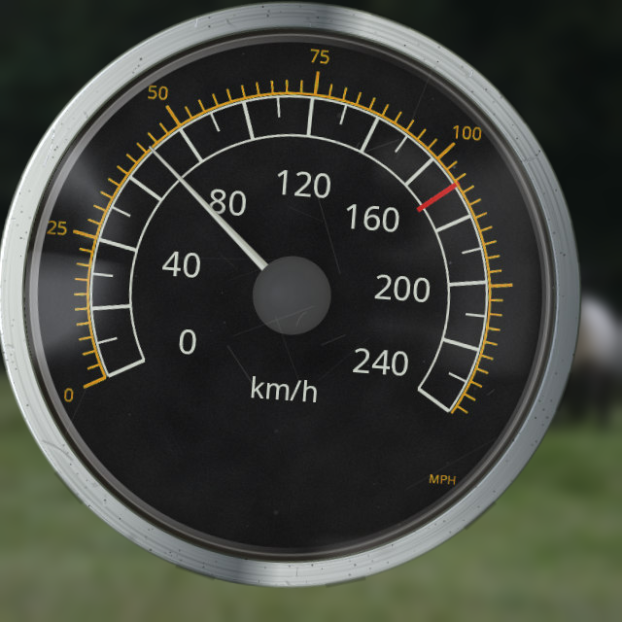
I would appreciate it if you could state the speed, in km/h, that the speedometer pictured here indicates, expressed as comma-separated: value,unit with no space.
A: 70,km/h
